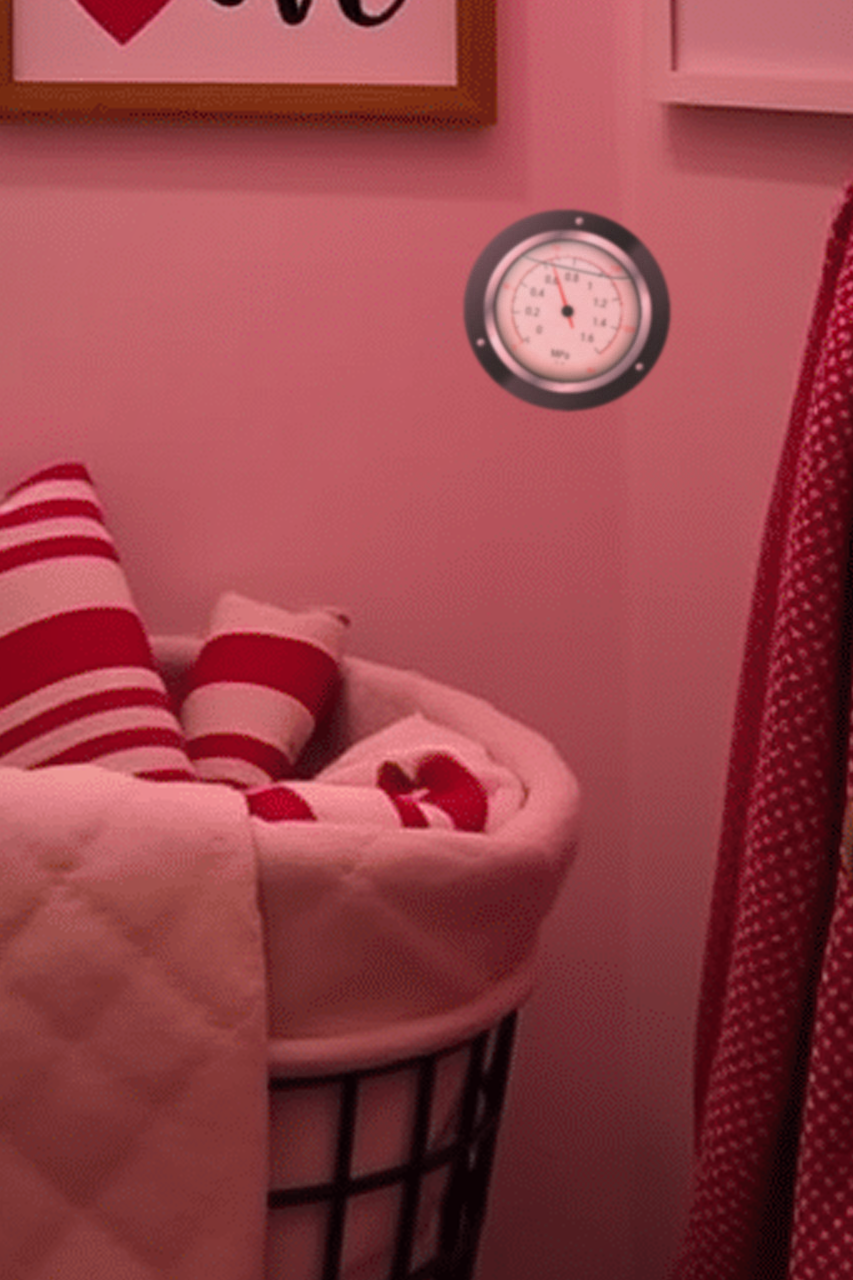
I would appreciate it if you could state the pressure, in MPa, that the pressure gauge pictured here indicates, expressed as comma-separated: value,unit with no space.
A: 0.65,MPa
